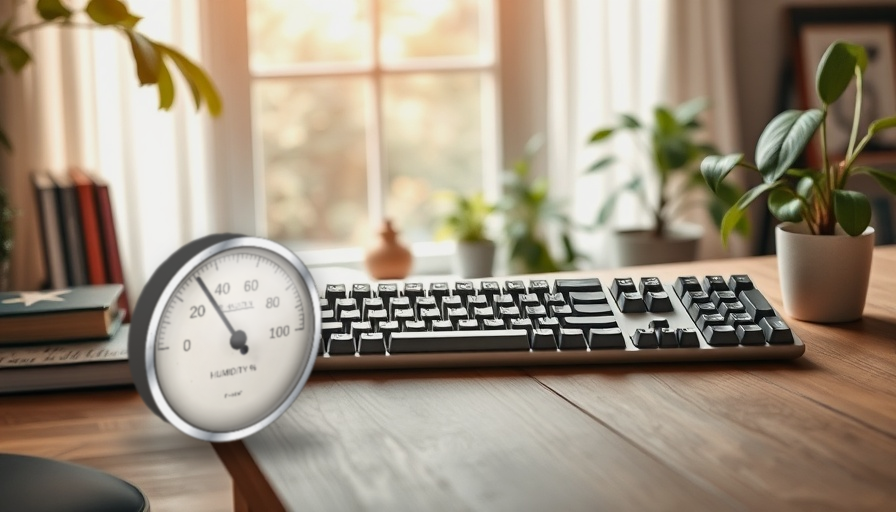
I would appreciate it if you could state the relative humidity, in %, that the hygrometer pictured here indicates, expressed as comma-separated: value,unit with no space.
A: 30,%
